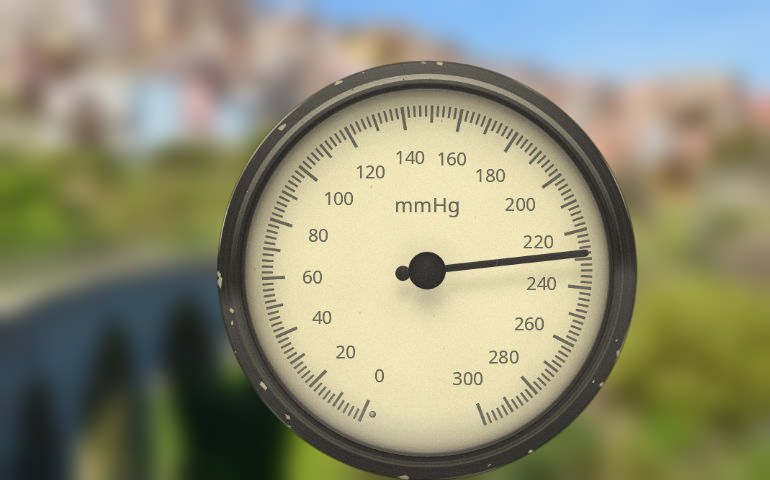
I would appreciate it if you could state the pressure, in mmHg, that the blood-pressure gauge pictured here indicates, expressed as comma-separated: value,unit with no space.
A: 228,mmHg
